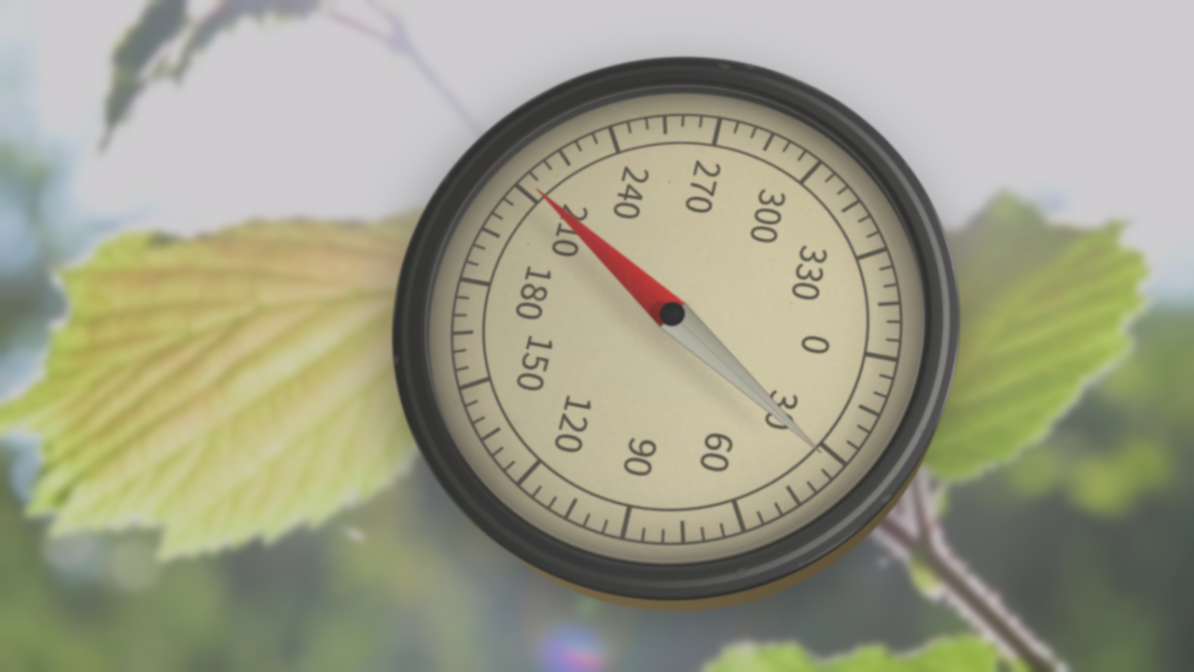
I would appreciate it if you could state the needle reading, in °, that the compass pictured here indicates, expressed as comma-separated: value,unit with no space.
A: 212.5,°
